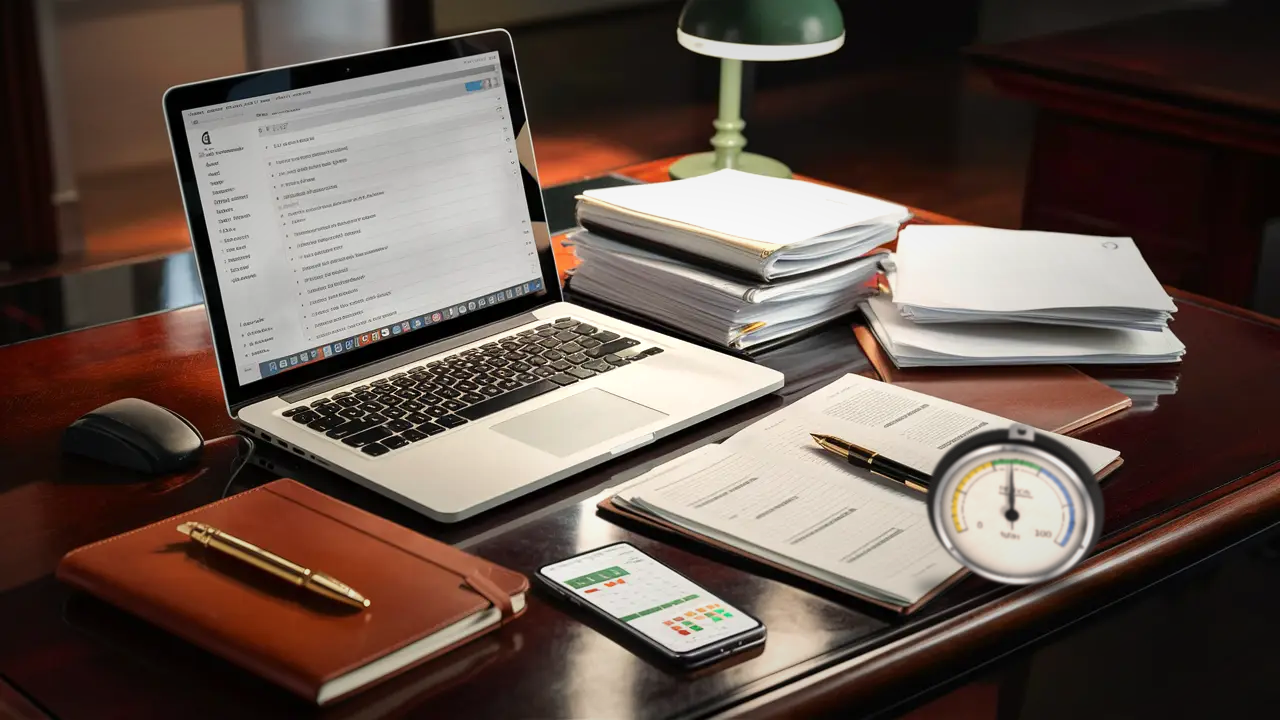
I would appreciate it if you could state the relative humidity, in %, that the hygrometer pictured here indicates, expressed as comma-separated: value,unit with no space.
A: 48,%
